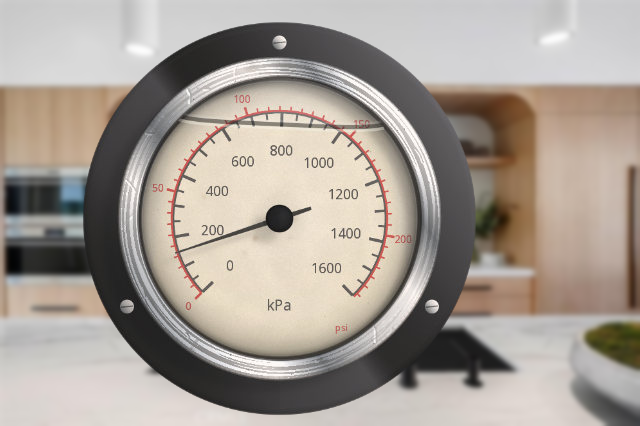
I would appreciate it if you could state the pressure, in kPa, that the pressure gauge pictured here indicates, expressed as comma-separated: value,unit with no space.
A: 150,kPa
